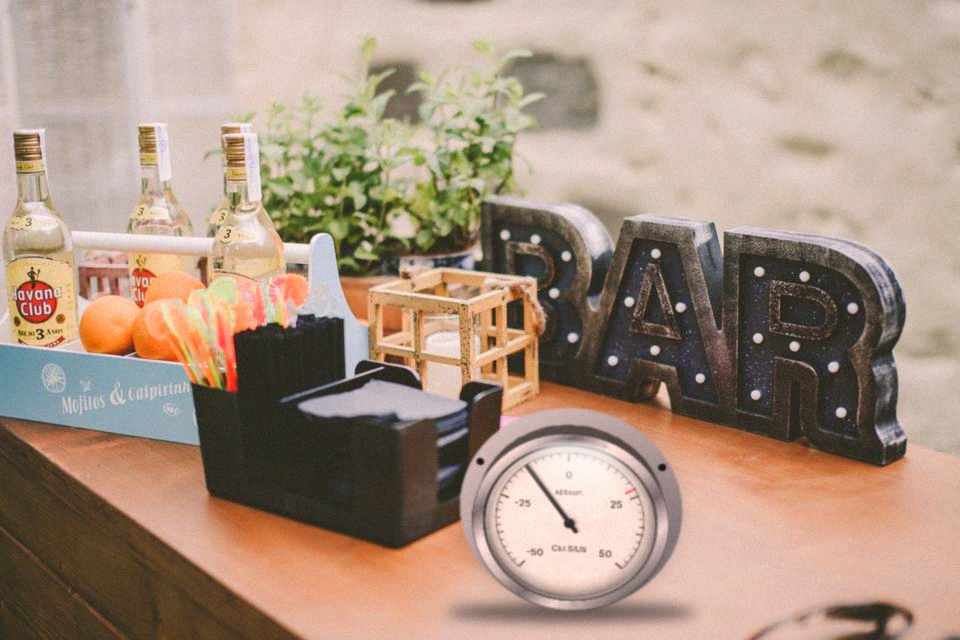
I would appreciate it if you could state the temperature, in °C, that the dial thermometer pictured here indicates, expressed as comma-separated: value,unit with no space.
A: -12.5,°C
